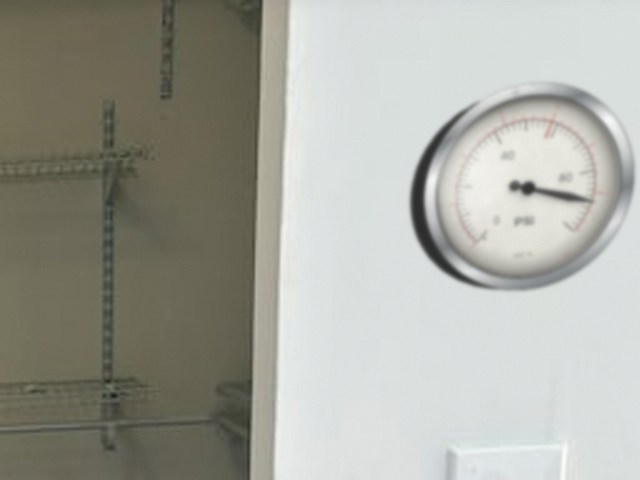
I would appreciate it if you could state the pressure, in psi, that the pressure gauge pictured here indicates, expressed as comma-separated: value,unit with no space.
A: 90,psi
